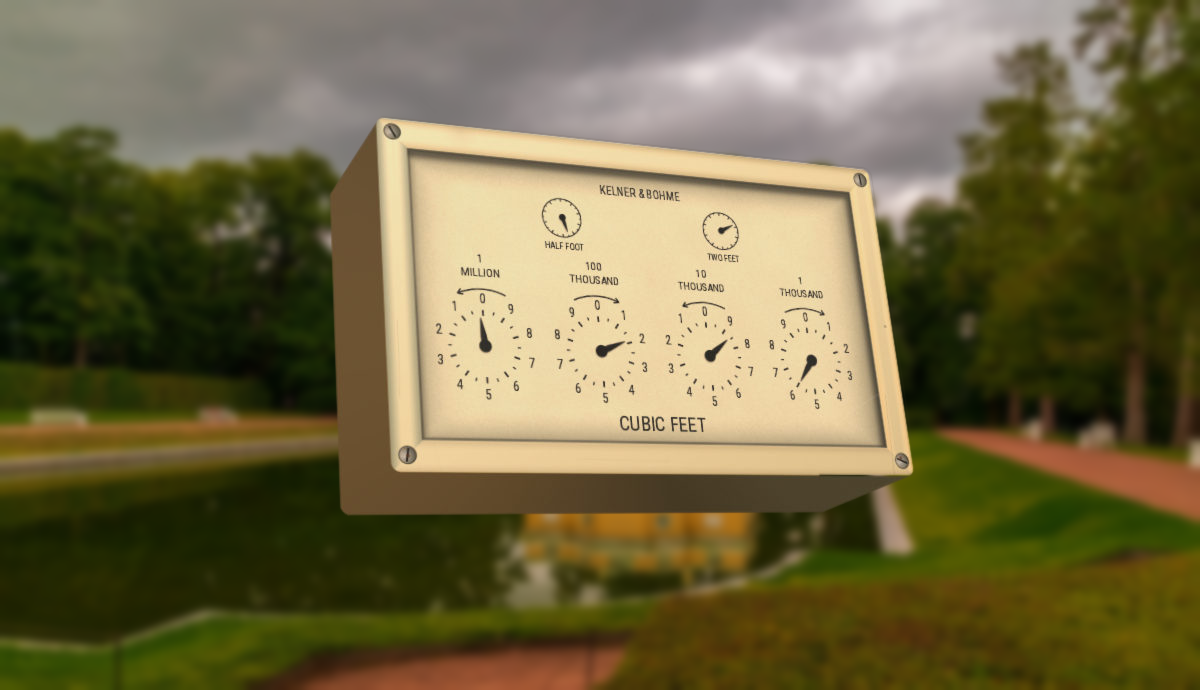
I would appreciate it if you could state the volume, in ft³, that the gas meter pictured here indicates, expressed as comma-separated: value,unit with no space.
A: 18600,ft³
